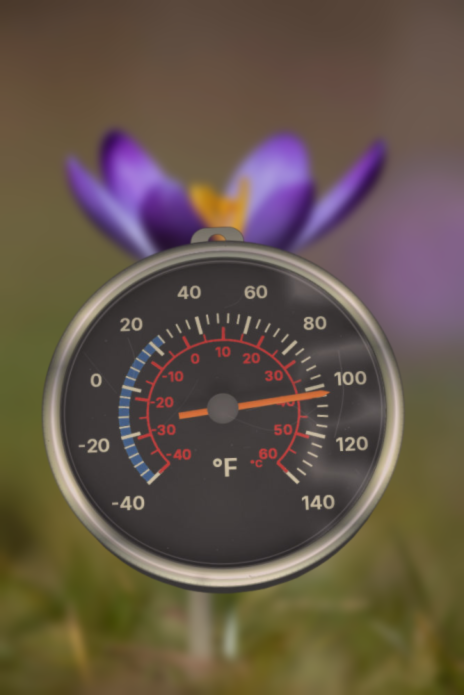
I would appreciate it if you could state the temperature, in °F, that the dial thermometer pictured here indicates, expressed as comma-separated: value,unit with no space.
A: 104,°F
